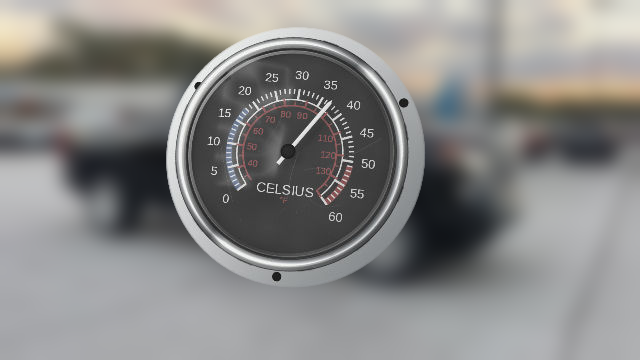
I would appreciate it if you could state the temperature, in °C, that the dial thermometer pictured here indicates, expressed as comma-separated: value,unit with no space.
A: 37,°C
